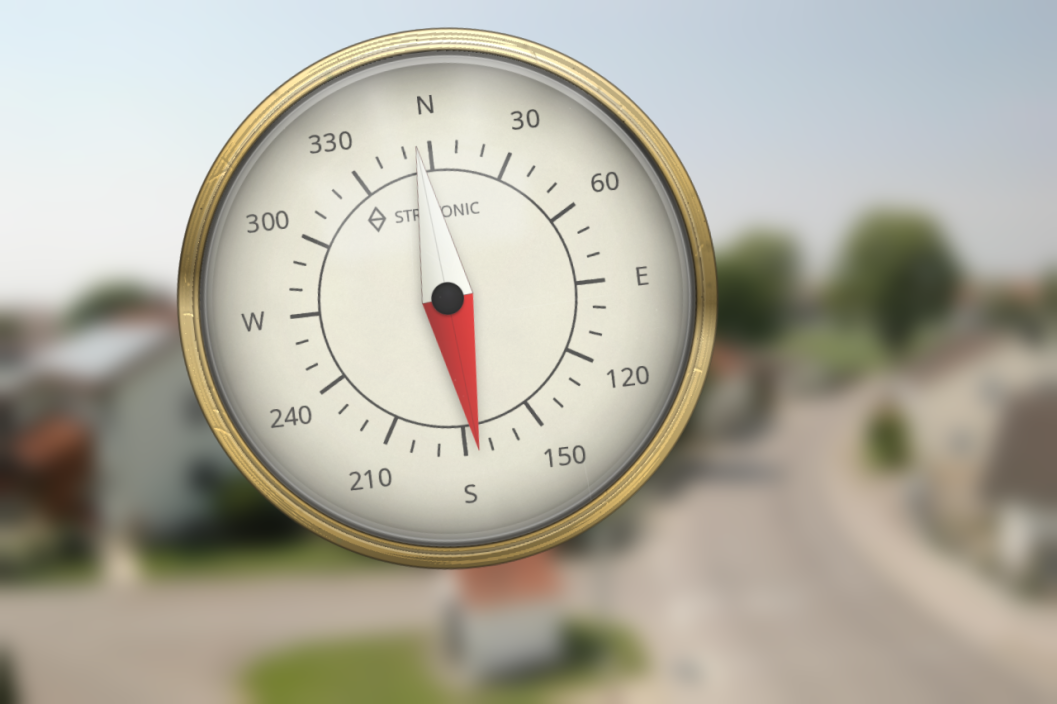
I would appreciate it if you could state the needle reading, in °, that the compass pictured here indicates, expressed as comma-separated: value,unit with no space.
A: 175,°
